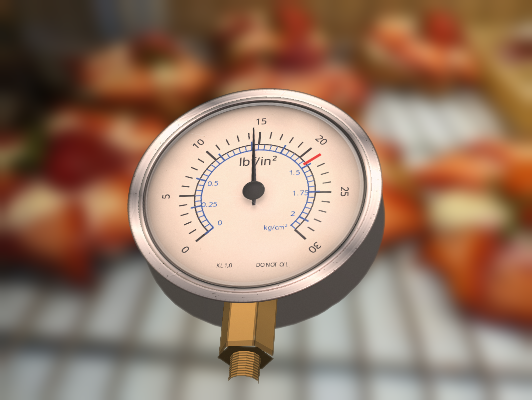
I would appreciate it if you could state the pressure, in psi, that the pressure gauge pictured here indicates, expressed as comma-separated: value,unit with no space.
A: 14.5,psi
